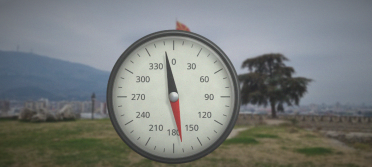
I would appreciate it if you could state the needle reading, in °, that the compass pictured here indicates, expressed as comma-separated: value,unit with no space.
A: 170,°
